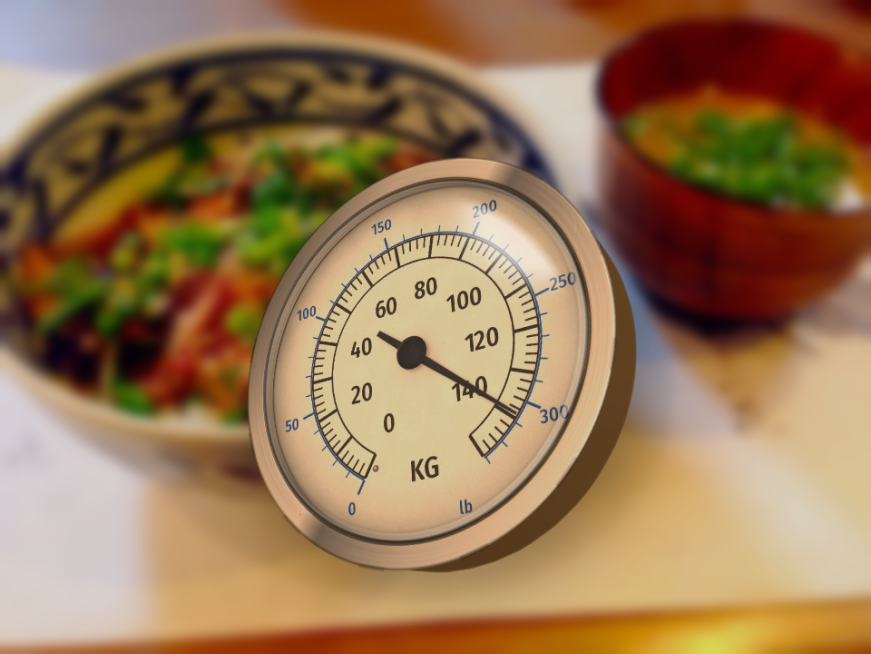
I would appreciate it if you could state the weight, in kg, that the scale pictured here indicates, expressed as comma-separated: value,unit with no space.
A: 139,kg
